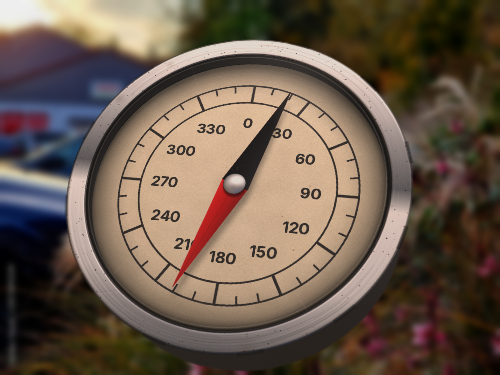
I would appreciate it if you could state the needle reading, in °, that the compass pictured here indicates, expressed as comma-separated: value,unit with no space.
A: 200,°
